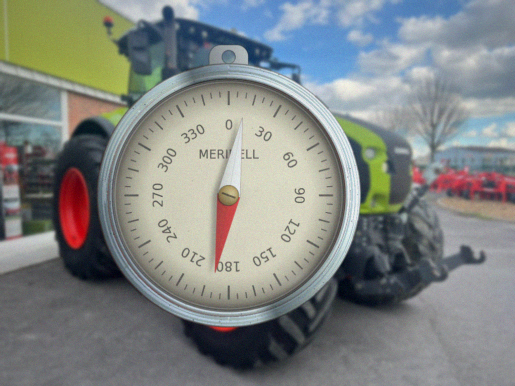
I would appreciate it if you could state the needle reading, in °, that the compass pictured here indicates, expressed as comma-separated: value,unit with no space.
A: 190,°
